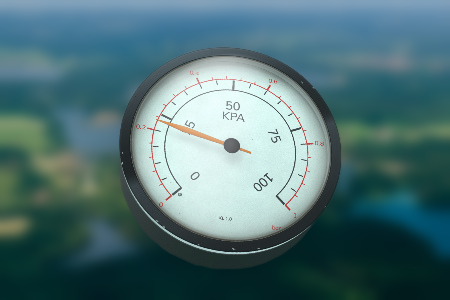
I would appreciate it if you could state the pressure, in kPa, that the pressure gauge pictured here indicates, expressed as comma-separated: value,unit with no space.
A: 22.5,kPa
